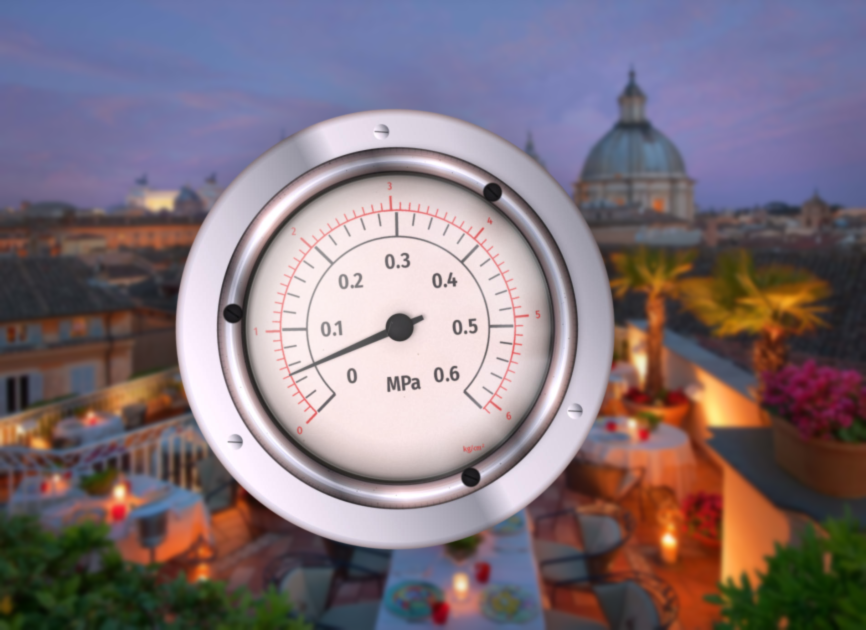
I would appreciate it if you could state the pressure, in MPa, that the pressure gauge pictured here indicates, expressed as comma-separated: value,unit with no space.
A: 0.05,MPa
